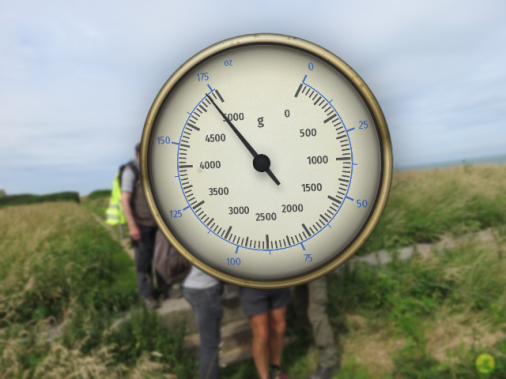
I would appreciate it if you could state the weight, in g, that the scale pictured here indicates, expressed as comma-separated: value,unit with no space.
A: 4900,g
